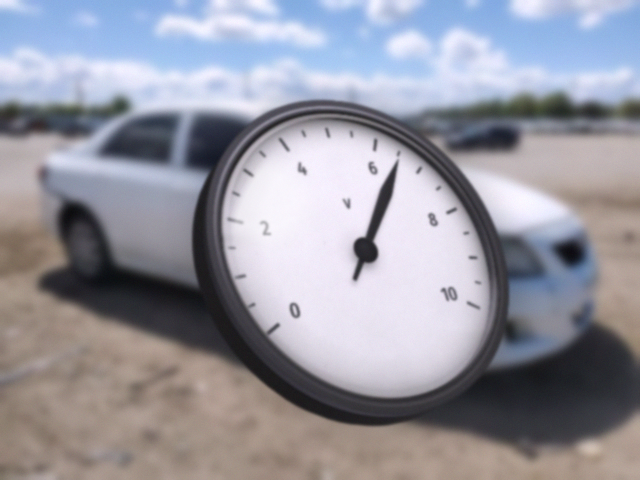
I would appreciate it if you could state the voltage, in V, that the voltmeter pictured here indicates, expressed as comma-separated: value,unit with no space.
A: 6.5,V
